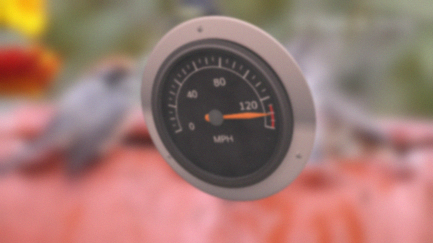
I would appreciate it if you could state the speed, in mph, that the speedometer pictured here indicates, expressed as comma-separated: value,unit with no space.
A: 130,mph
